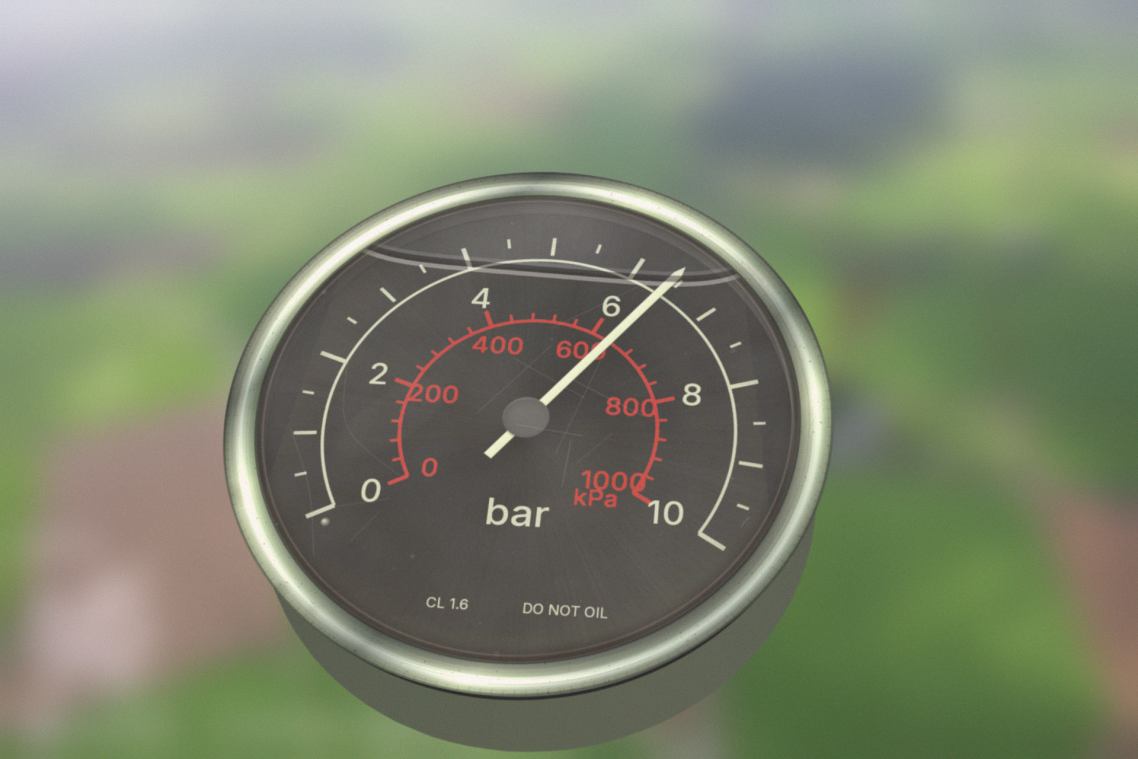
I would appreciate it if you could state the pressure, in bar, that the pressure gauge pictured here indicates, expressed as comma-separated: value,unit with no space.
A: 6.5,bar
